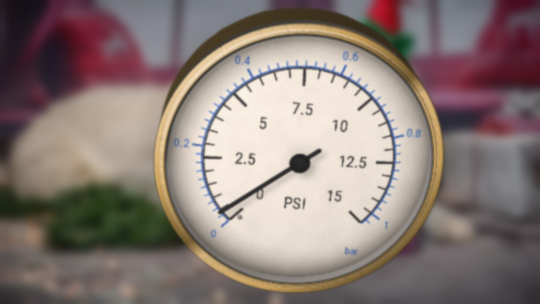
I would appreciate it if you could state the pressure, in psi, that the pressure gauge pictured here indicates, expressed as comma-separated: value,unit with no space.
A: 0.5,psi
